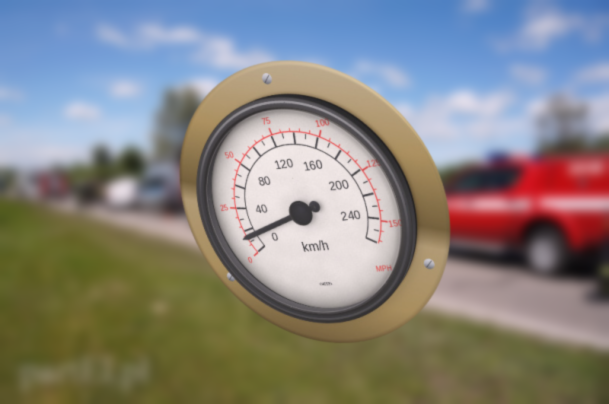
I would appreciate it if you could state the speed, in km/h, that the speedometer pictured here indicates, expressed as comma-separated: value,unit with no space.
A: 15,km/h
